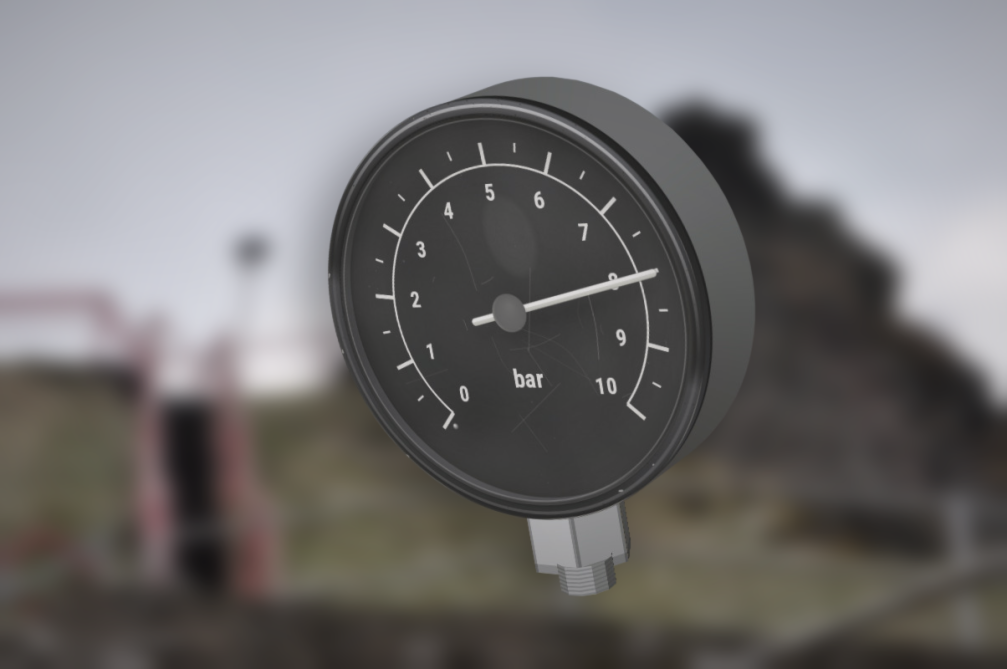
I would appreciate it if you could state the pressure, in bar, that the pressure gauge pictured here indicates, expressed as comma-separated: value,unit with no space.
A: 8,bar
